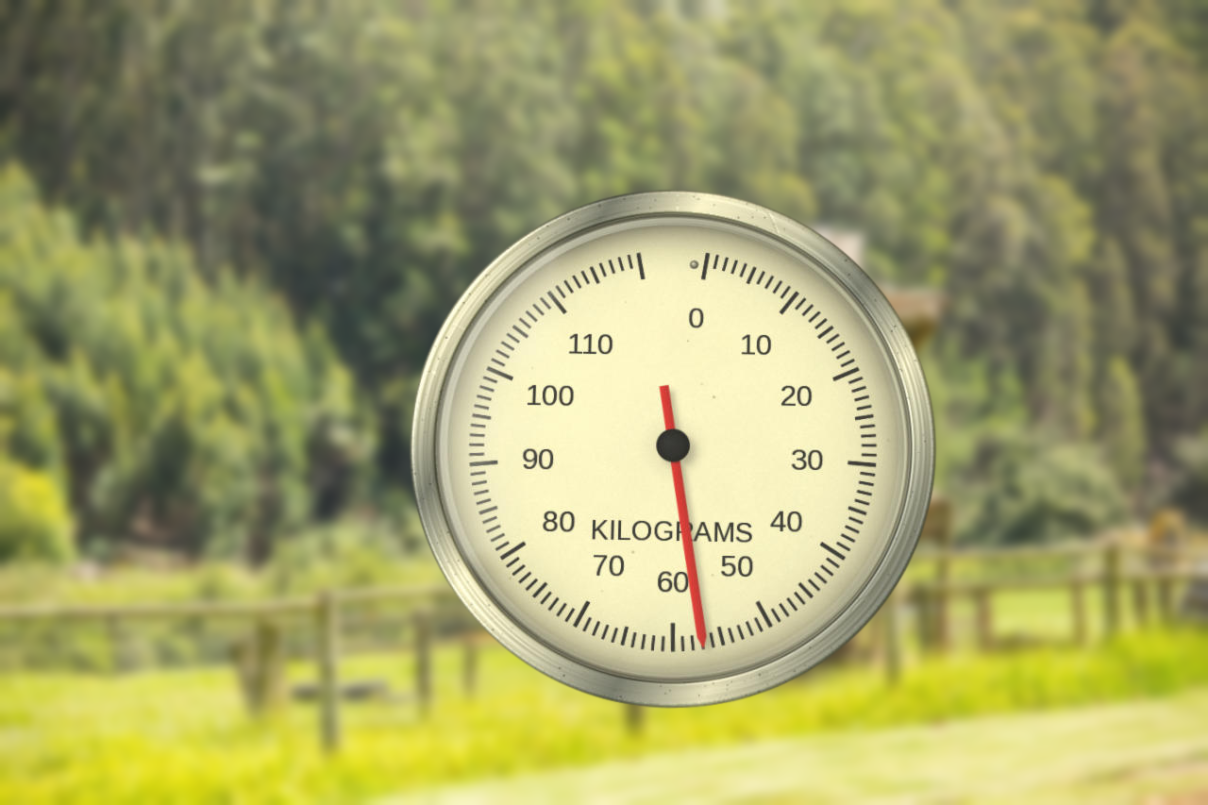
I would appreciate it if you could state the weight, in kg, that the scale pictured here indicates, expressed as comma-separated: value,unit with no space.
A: 57,kg
